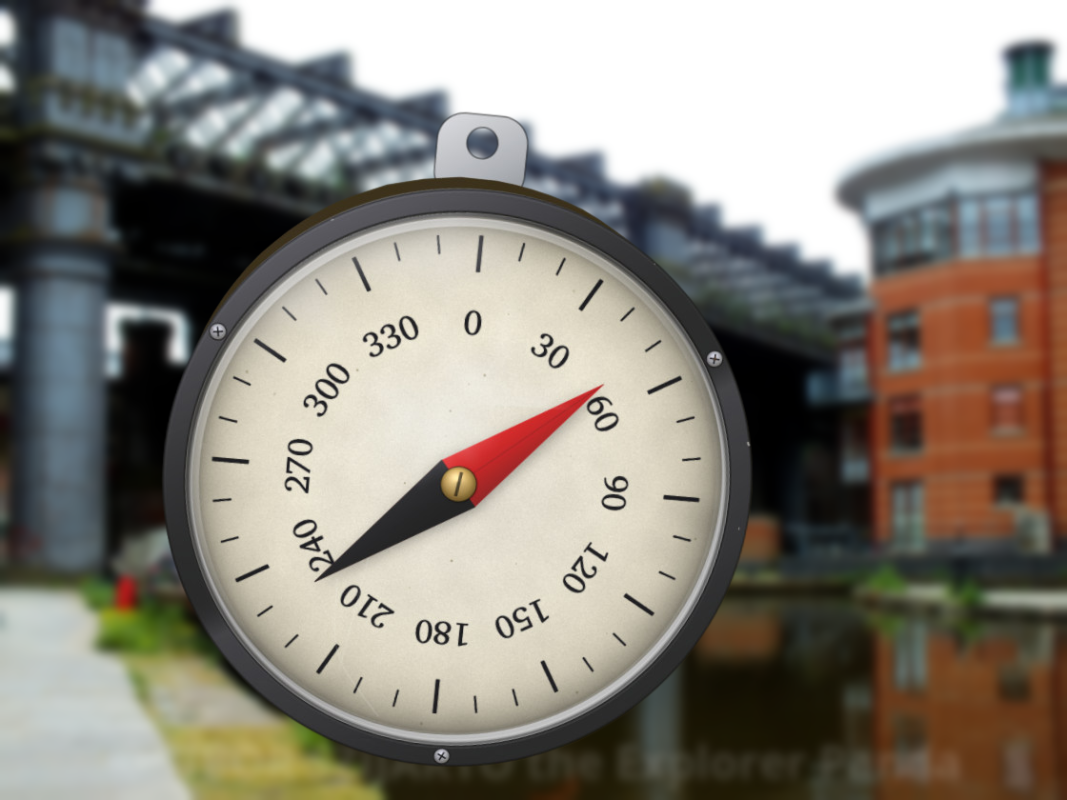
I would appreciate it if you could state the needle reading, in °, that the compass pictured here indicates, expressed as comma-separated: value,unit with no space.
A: 50,°
